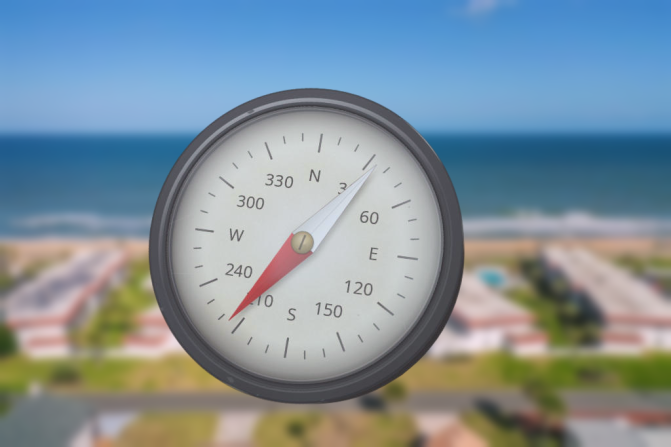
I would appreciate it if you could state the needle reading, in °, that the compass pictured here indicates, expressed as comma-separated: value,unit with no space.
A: 215,°
